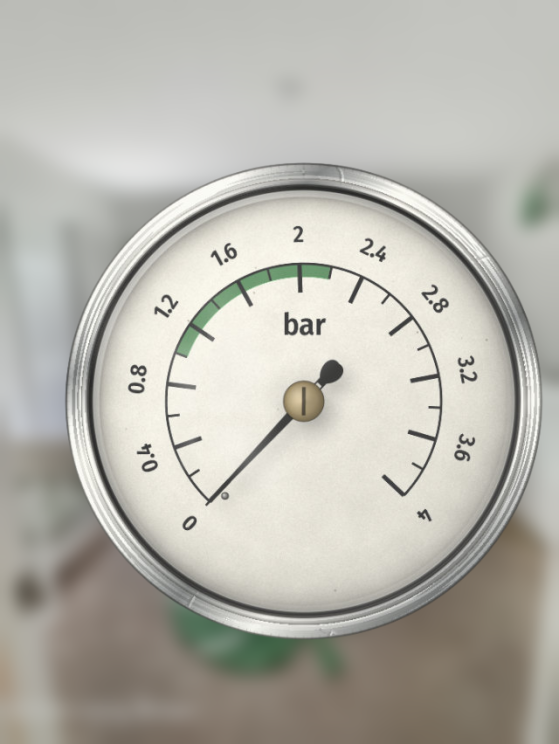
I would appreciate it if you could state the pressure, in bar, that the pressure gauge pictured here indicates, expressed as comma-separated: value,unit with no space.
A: 0,bar
